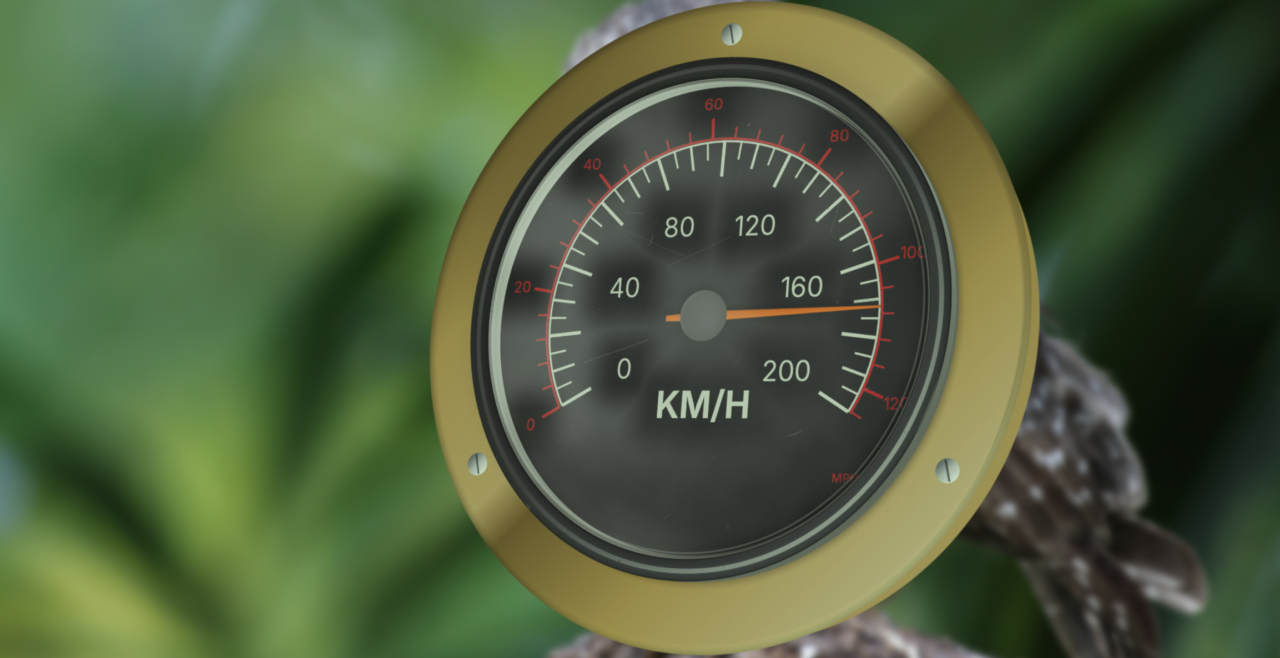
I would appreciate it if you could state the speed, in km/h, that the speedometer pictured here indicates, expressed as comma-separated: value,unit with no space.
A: 172.5,km/h
